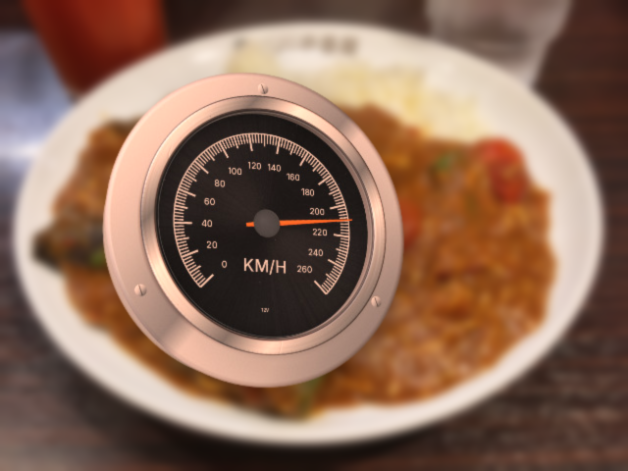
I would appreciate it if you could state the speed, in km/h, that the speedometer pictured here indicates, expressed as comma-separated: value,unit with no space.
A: 210,km/h
